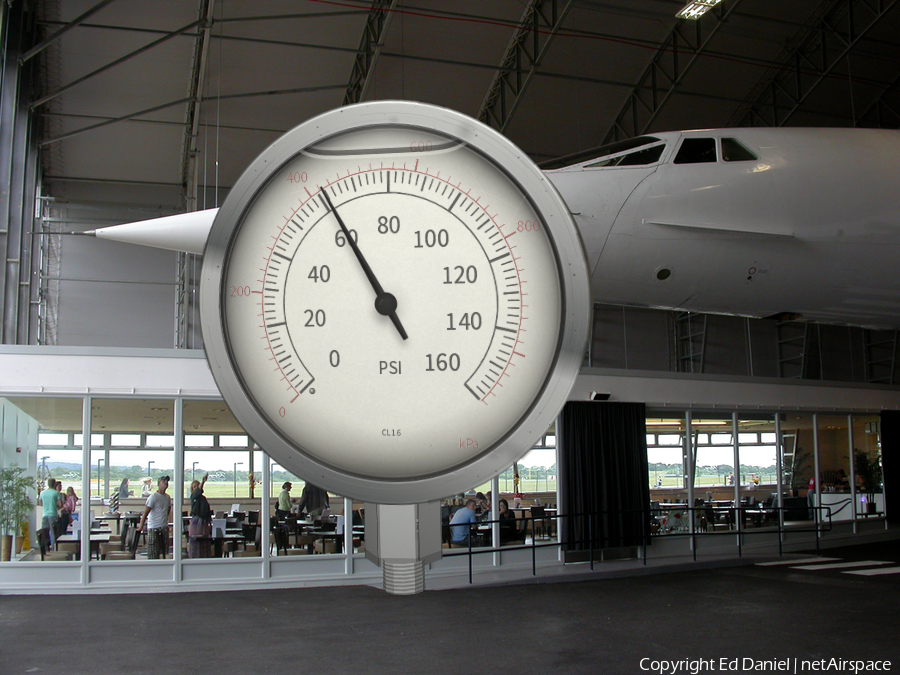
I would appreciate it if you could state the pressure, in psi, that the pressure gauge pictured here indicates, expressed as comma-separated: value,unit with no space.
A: 62,psi
